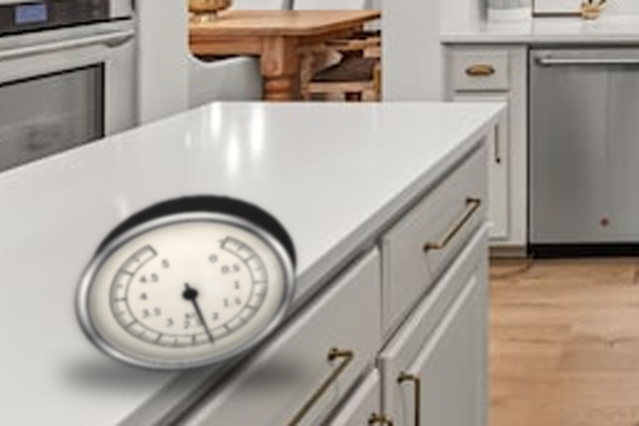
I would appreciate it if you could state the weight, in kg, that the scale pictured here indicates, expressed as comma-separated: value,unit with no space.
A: 2.25,kg
